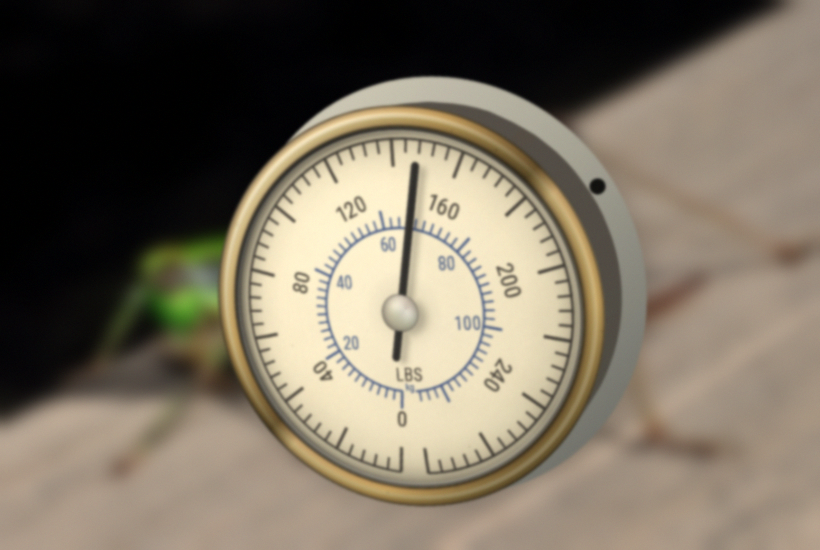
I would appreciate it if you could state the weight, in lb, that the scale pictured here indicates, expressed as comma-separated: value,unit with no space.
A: 148,lb
